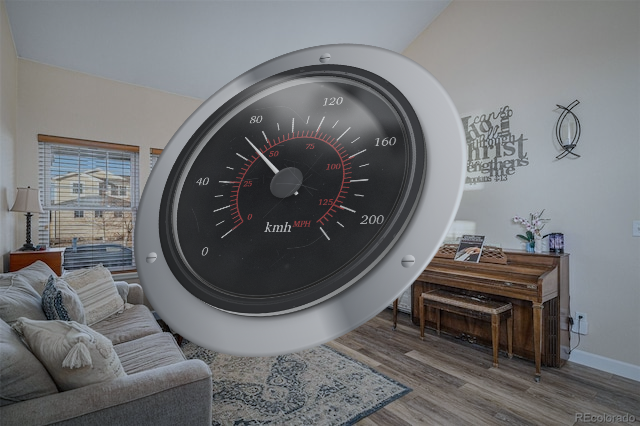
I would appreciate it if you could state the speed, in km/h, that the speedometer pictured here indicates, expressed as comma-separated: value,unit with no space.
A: 70,km/h
